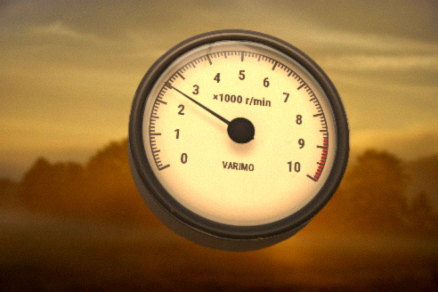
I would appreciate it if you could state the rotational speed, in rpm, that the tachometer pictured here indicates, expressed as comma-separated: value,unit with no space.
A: 2500,rpm
